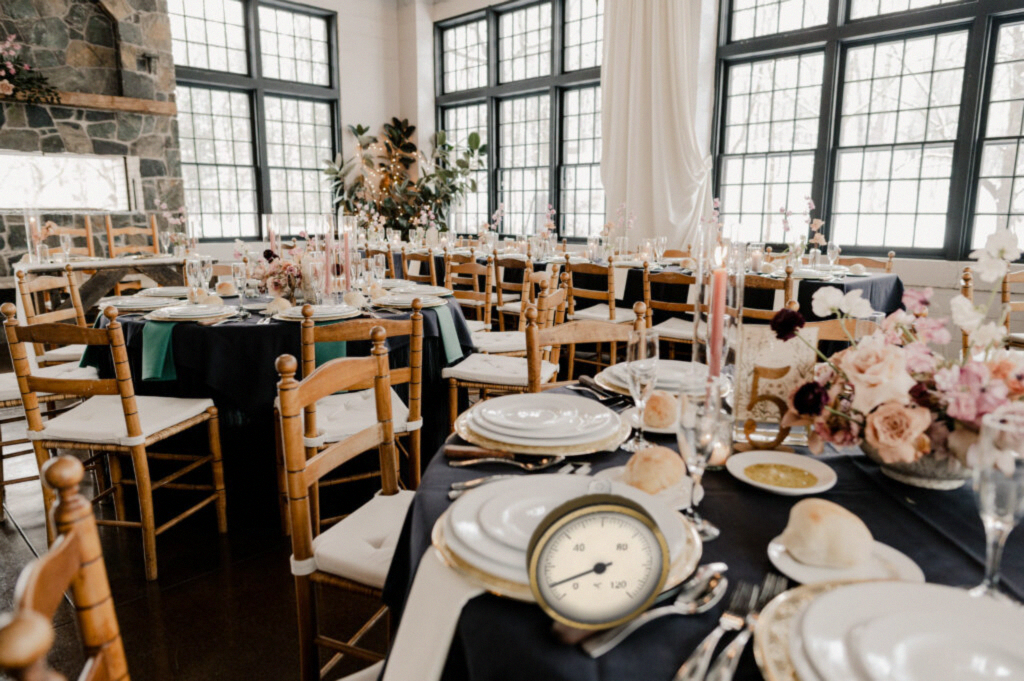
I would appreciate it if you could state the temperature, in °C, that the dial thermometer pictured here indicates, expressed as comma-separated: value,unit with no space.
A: 10,°C
